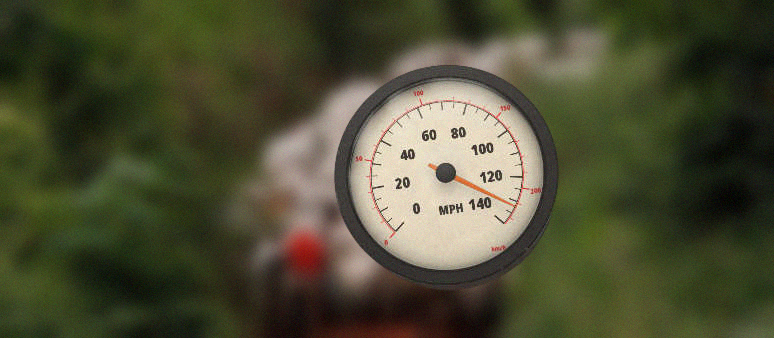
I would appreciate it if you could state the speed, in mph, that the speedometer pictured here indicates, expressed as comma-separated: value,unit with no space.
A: 132.5,mph
